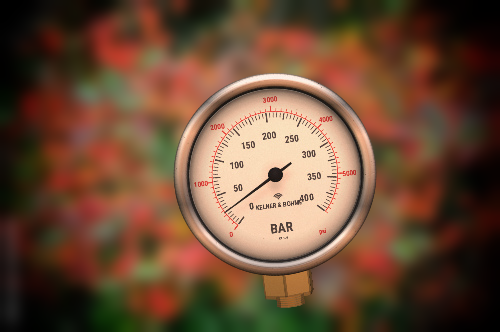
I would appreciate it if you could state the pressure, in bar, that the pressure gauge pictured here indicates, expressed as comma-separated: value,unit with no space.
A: 25,bar
